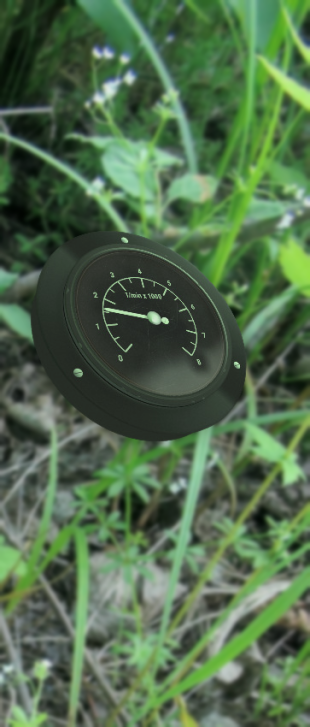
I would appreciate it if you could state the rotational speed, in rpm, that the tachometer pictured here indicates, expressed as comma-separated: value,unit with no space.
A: 1500,rpm
